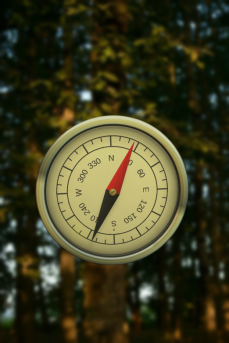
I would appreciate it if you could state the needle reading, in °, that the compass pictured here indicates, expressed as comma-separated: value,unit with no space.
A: 25,°
